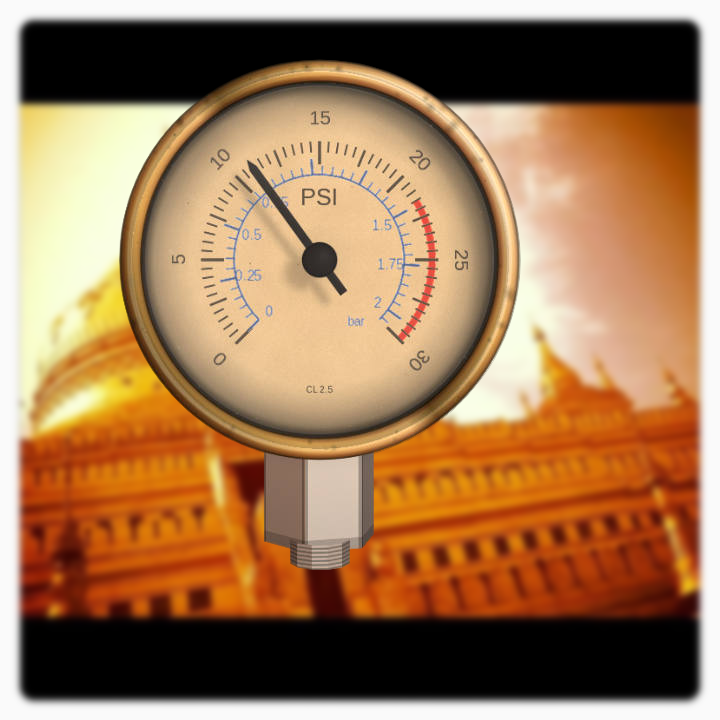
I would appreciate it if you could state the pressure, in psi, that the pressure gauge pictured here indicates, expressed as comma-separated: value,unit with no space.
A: 11,psi
